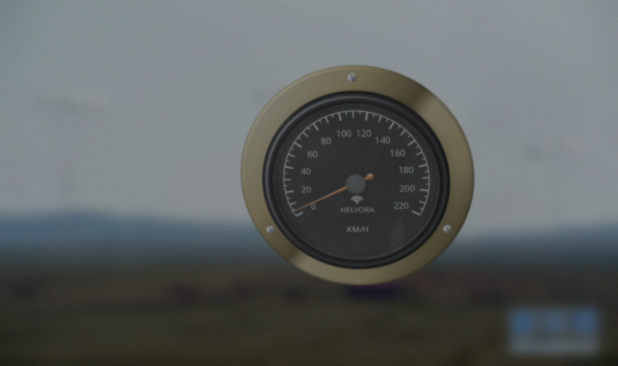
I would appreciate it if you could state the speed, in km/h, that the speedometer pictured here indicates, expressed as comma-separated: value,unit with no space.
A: 5,km/h
